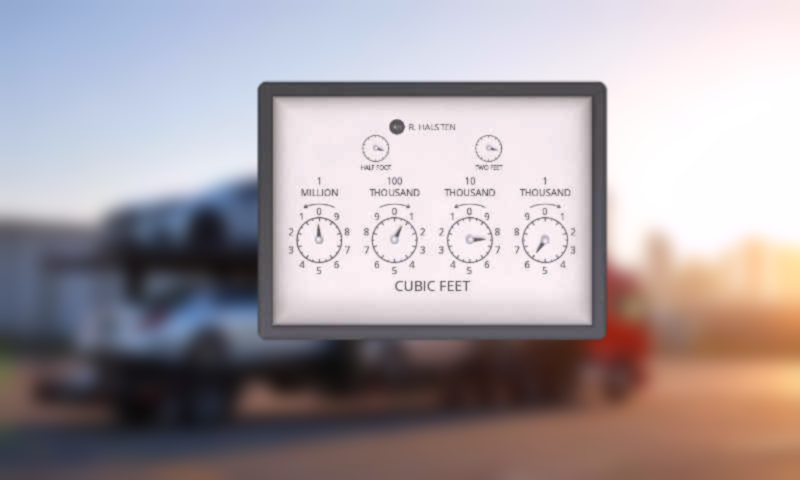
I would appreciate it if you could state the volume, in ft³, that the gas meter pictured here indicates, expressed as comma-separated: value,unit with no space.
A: 7600,ft³
